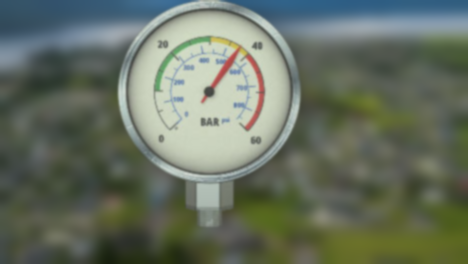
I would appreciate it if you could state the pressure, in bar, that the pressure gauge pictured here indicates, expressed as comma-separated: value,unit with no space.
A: 37.5,bar
